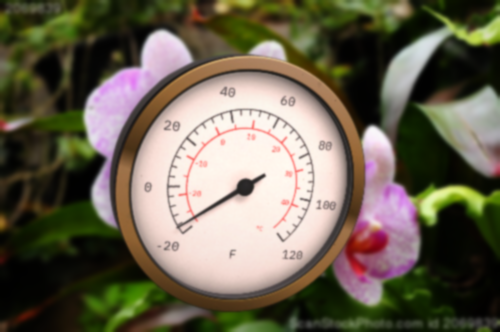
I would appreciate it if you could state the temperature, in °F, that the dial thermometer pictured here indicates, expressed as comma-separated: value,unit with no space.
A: -16,°F
